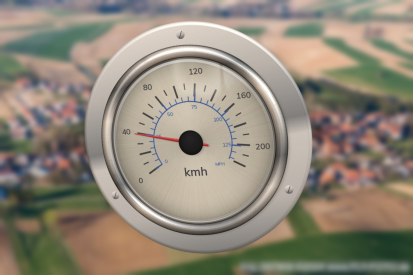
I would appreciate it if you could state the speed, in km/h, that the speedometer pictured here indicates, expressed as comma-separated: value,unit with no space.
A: 40,km/h
